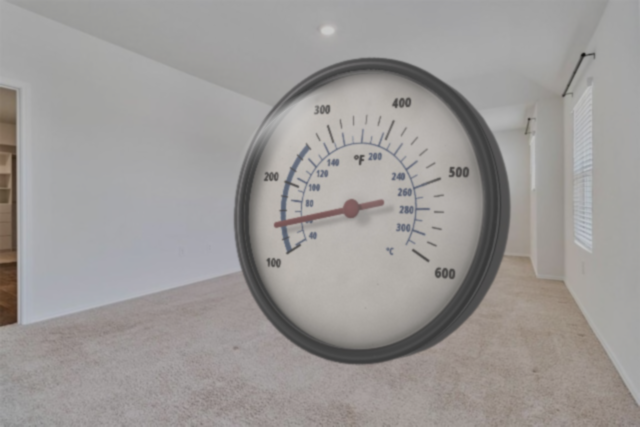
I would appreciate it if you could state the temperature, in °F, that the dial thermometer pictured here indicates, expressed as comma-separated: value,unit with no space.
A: 140,°F
